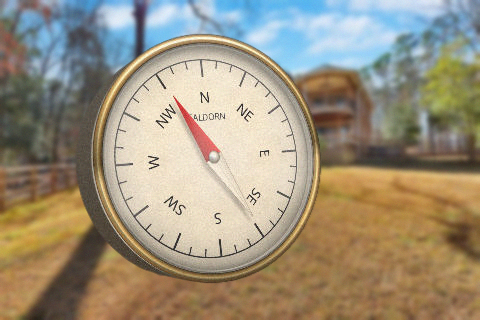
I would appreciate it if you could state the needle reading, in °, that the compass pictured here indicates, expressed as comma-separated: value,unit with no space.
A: 330,°
